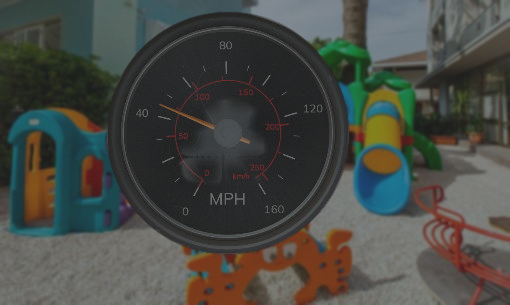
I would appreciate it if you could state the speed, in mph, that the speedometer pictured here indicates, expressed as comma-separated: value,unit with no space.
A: 45,mph
